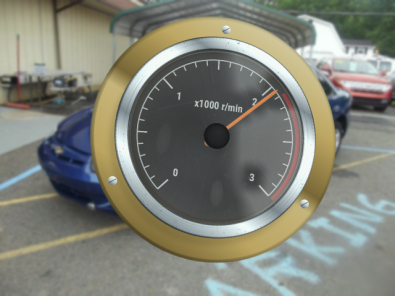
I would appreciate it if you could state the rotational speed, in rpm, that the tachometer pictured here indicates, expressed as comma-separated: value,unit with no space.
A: 2050,rpm
